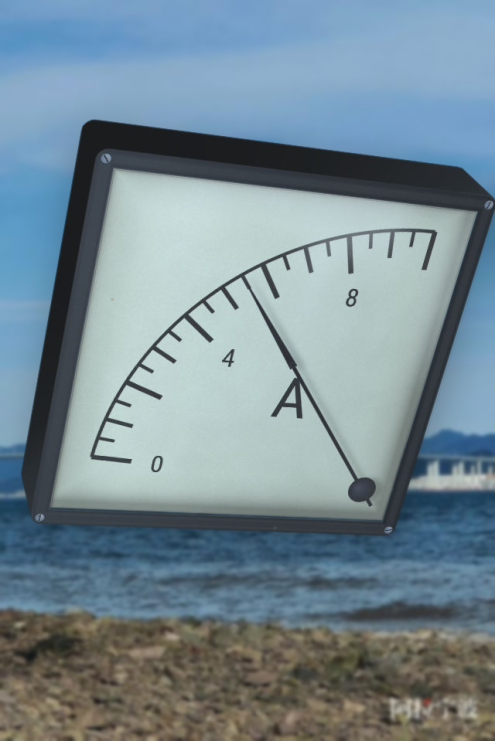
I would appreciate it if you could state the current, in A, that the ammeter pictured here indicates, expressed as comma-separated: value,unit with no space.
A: 5.5,A
